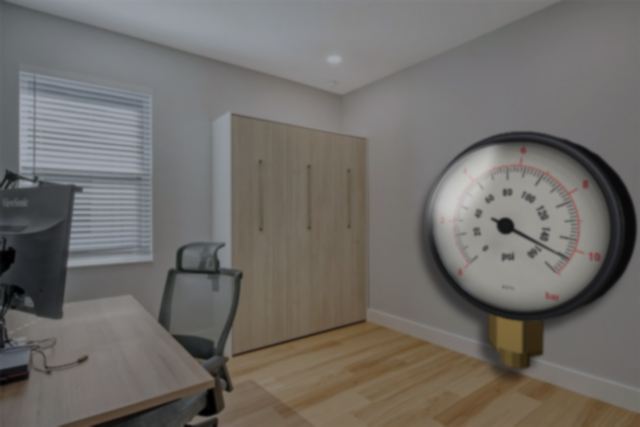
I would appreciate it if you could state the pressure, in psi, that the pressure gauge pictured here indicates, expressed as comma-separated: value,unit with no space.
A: 150,psi
